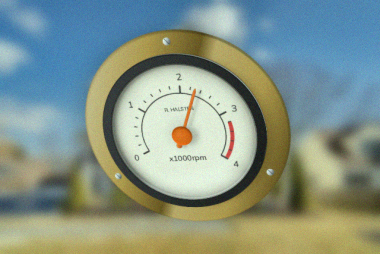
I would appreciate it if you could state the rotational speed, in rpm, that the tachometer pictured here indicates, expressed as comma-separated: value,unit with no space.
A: 2300,rpm
